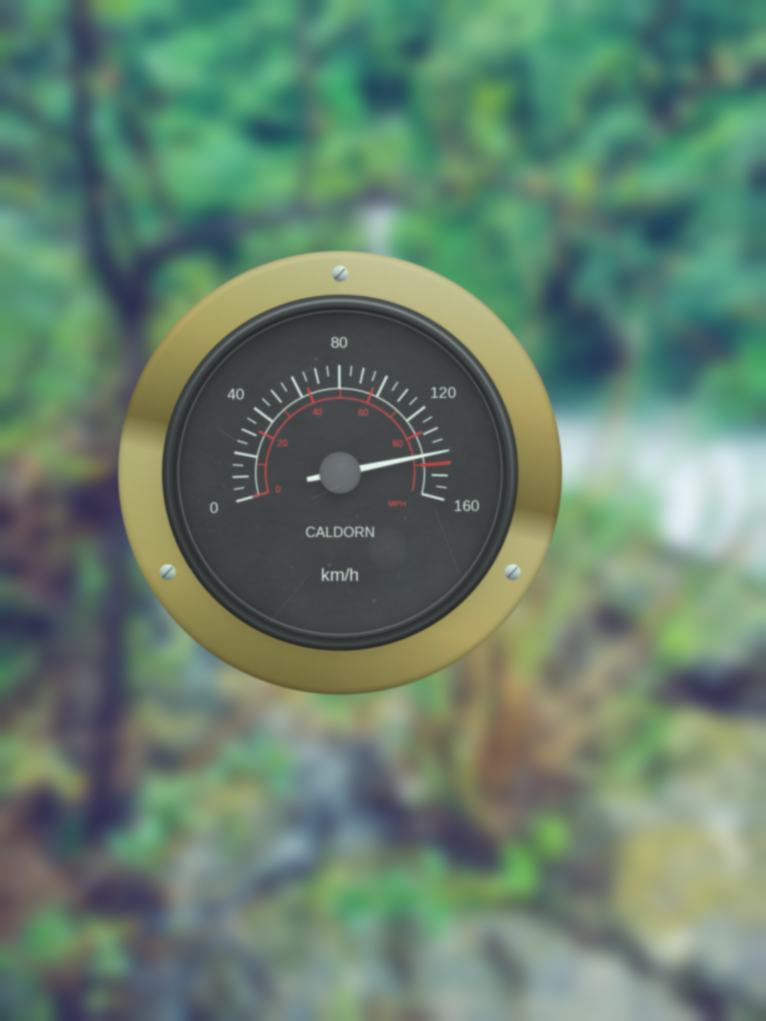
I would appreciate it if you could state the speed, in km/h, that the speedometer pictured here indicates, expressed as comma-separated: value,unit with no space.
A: 140,km/h
